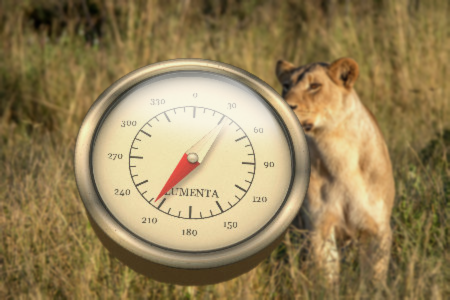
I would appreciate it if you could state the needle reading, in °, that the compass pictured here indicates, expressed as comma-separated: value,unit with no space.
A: 215,°
